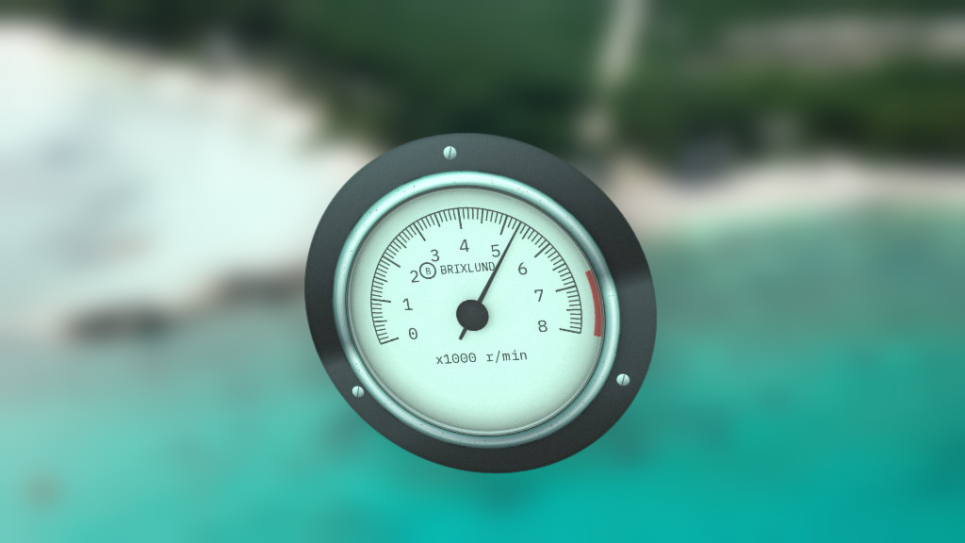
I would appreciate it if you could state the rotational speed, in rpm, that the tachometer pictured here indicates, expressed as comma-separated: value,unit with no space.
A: 5300,rpm
